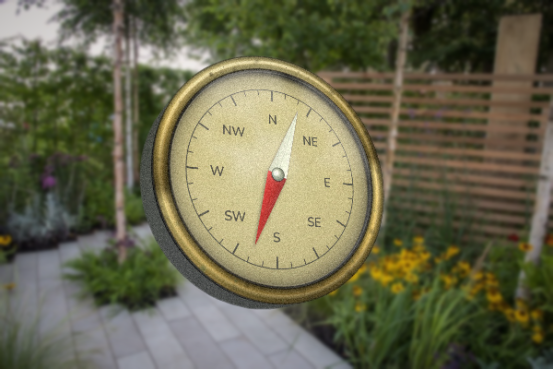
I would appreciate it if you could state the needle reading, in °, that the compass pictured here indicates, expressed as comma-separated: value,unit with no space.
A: 200,°
